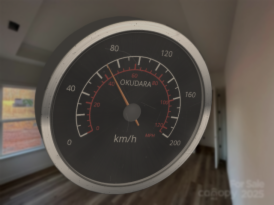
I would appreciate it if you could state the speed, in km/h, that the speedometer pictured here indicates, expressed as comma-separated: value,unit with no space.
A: 70,km/h
